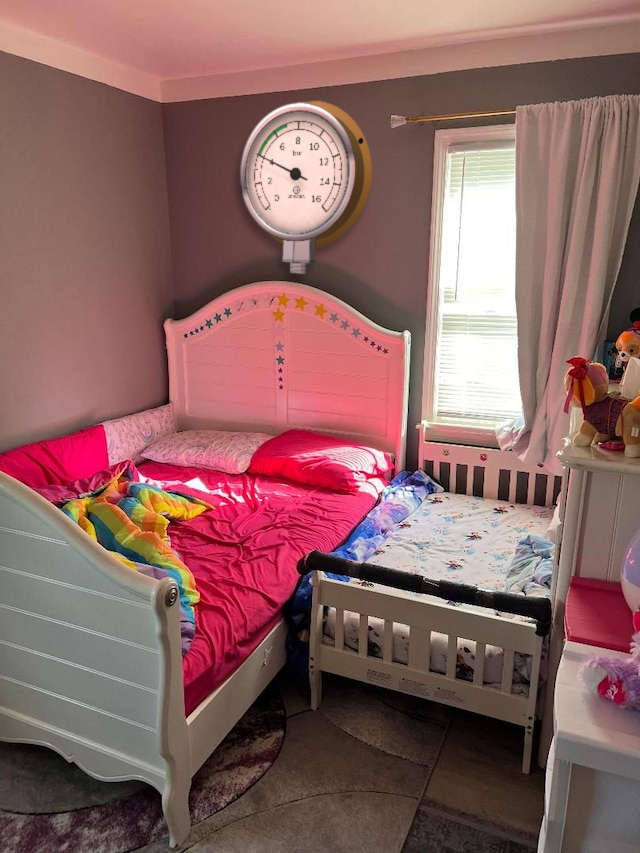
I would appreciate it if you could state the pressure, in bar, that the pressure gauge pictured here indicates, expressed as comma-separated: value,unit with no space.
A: 4,bar
